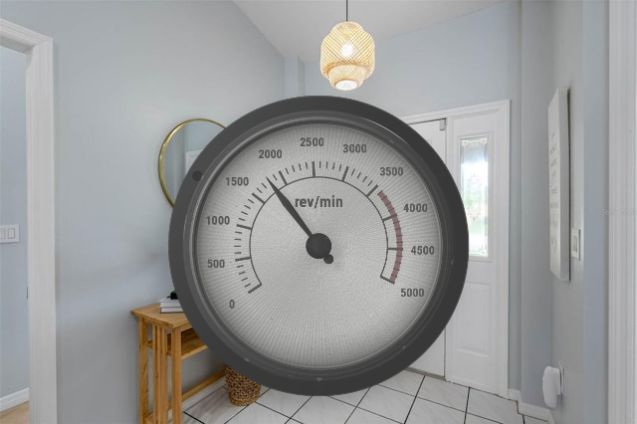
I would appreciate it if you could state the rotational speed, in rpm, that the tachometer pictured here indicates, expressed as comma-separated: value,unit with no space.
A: 1800,rpm
